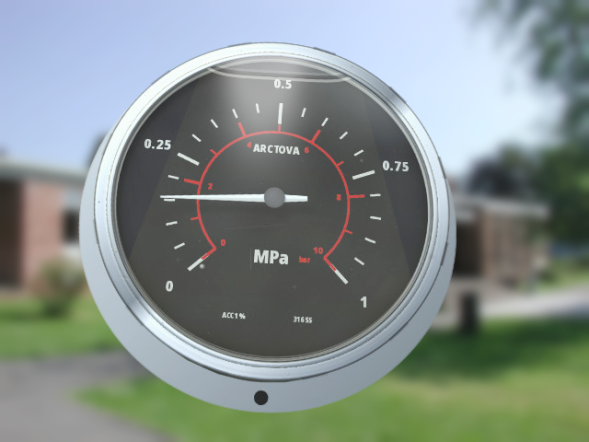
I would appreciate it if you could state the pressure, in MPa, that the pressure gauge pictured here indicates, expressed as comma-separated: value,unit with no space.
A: 0.15,MPa
